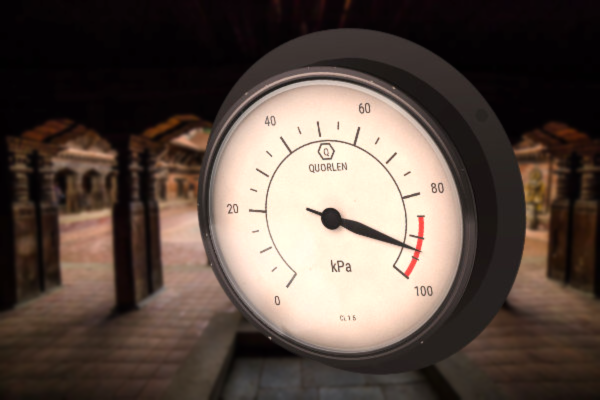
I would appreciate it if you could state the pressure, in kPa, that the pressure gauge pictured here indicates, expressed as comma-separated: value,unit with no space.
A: 92.5,kPa
